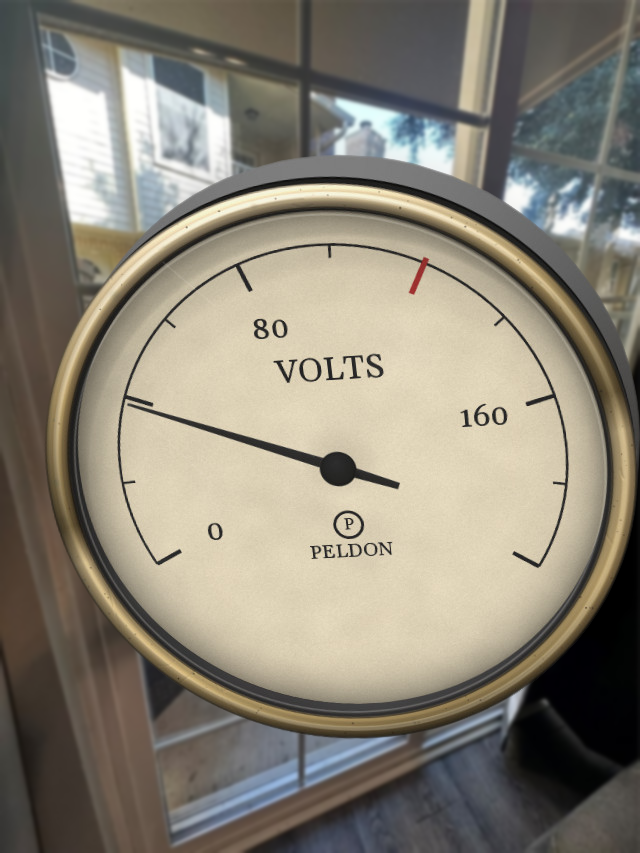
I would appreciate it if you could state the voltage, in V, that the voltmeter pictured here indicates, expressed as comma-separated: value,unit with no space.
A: 40,V
